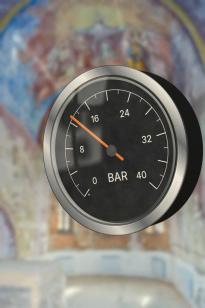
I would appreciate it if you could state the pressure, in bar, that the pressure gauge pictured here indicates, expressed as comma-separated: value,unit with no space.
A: 13,bar
